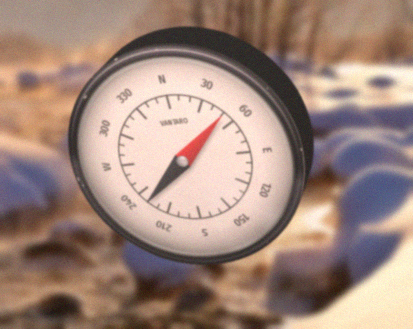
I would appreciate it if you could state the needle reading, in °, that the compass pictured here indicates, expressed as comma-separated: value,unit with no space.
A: 50,°
